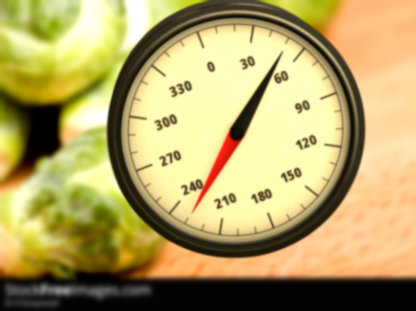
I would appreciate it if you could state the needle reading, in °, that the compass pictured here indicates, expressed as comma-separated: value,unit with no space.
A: 230,°
